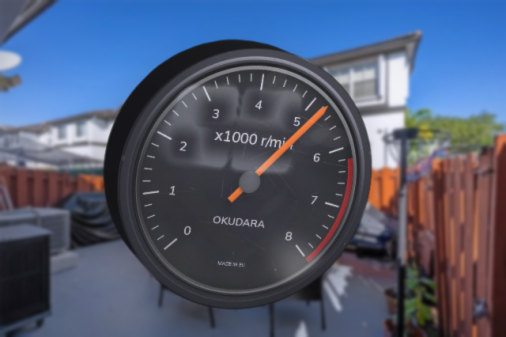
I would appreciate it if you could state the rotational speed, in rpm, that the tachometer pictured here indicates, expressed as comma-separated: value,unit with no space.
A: 5200,rpm
